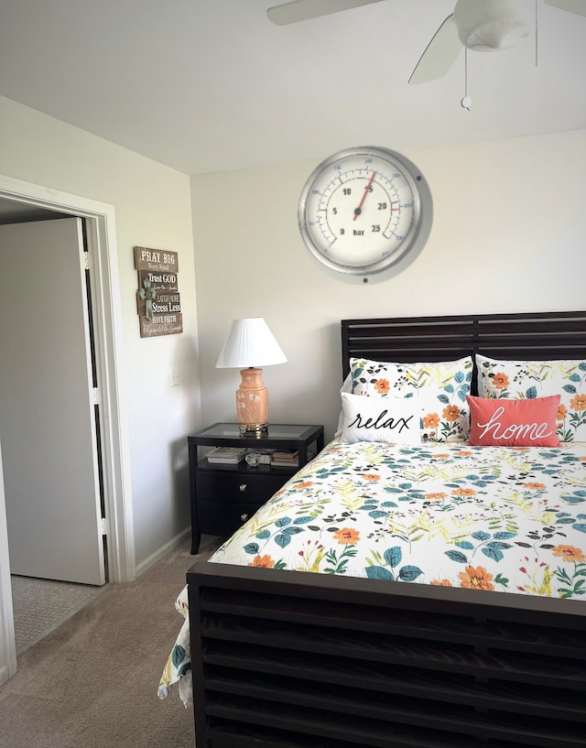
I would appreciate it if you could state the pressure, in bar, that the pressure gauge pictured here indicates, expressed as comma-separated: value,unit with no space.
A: 15,bar
